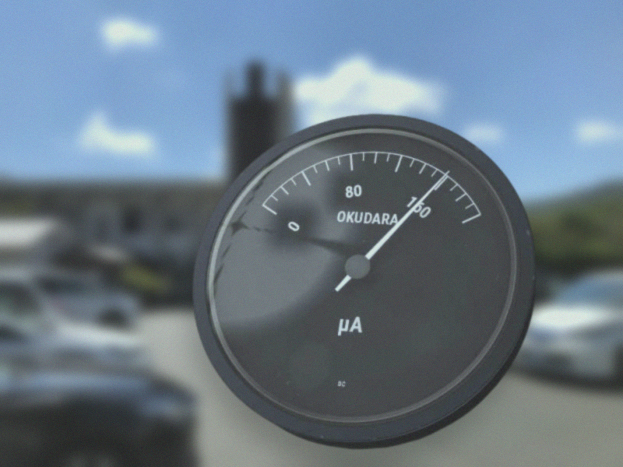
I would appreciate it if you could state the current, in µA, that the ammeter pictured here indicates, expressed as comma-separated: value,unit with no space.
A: 160,µA
